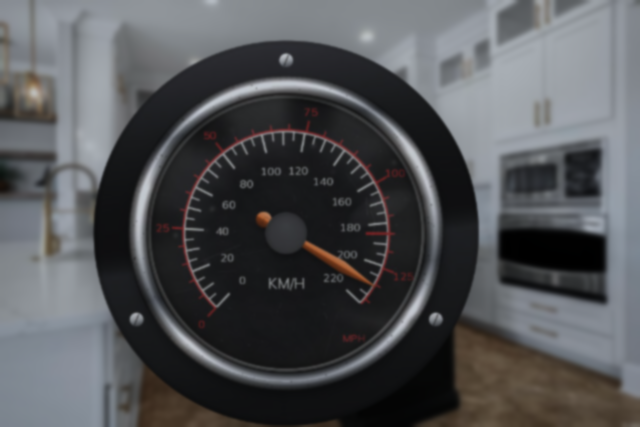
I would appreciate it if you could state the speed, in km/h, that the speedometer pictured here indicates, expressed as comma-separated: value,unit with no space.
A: 210,km/h
